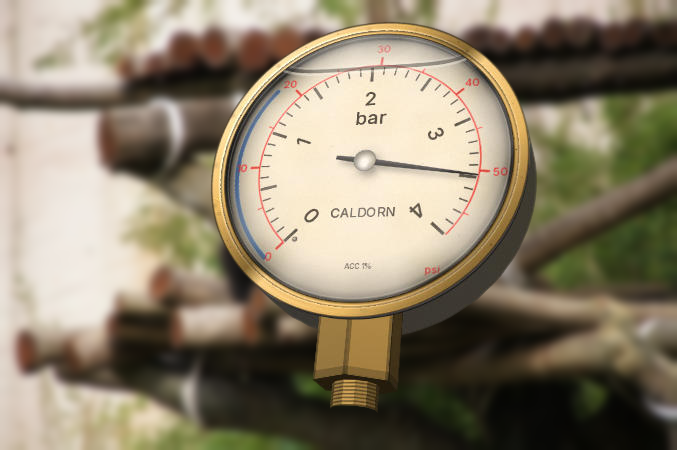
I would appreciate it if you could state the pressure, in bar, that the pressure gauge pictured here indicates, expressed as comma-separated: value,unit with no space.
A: 3.5,bar
